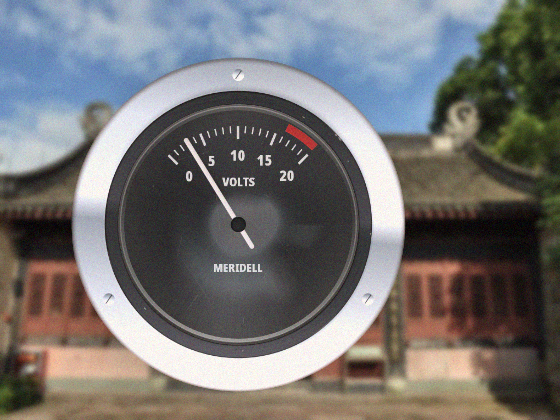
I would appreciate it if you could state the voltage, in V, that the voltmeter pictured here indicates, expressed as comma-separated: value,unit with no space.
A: 3,V
